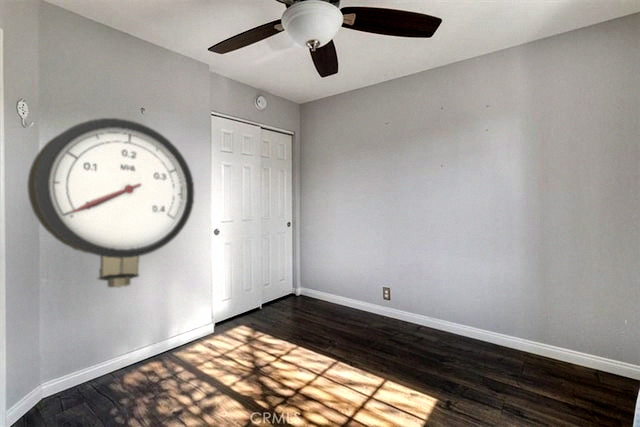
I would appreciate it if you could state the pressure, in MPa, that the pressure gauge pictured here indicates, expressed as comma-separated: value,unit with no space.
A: 0,MPa
